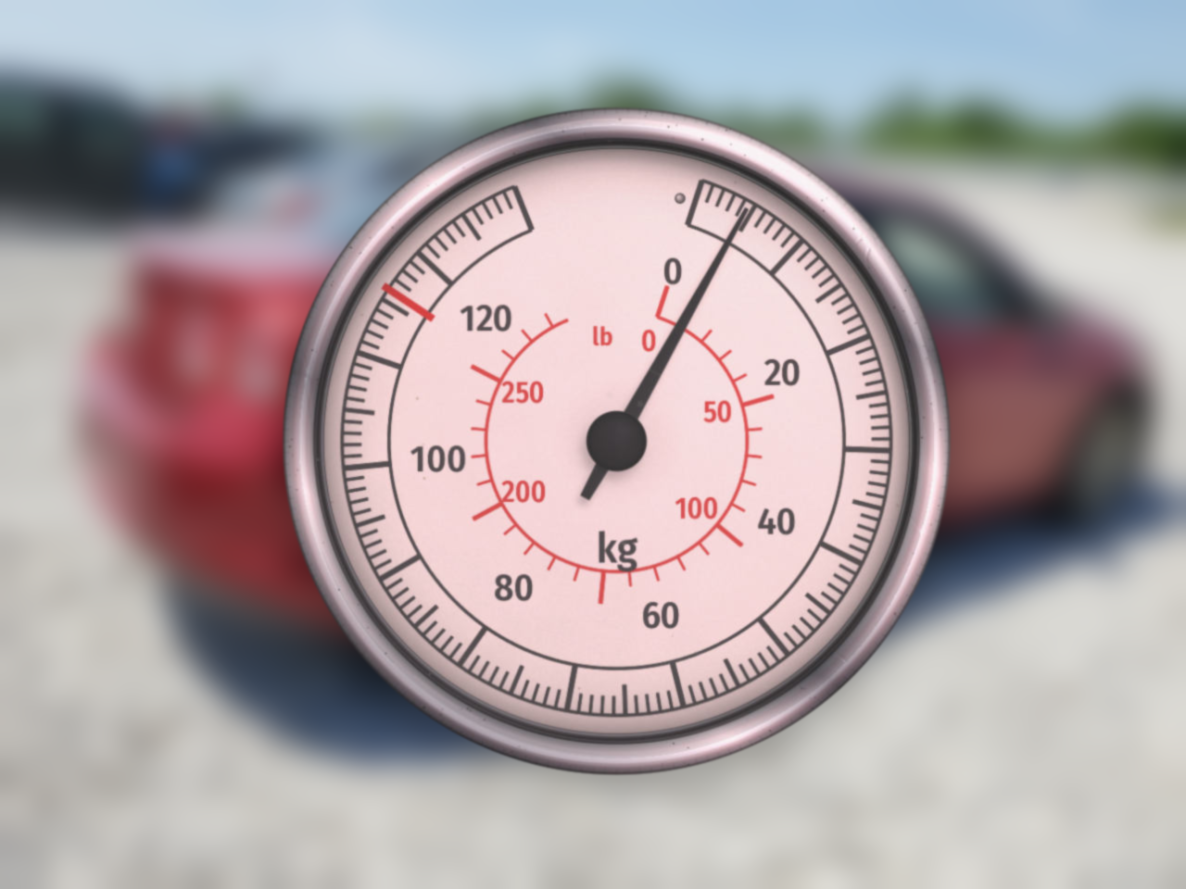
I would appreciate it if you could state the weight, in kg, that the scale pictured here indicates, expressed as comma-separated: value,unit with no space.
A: 4.5,kg
